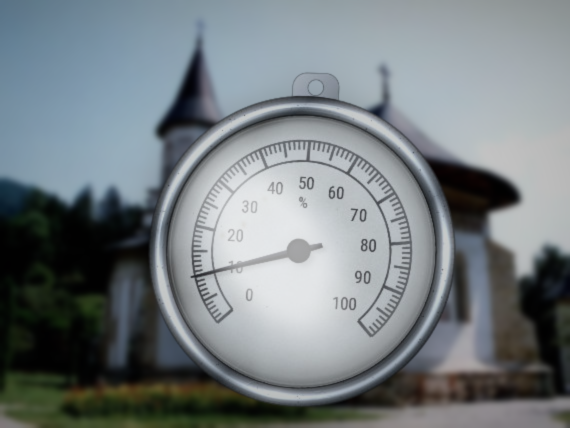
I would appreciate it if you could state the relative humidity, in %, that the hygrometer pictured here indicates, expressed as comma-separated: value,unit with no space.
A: 10,%
